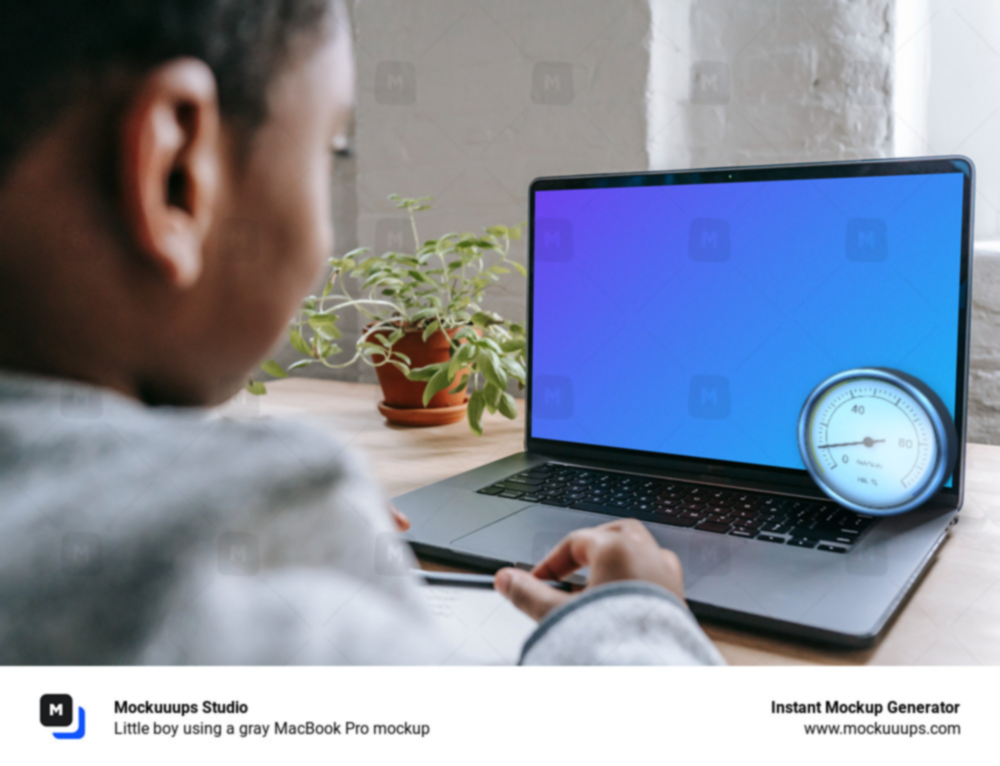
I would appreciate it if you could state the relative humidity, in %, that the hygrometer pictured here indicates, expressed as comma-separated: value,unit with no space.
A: 10,%
